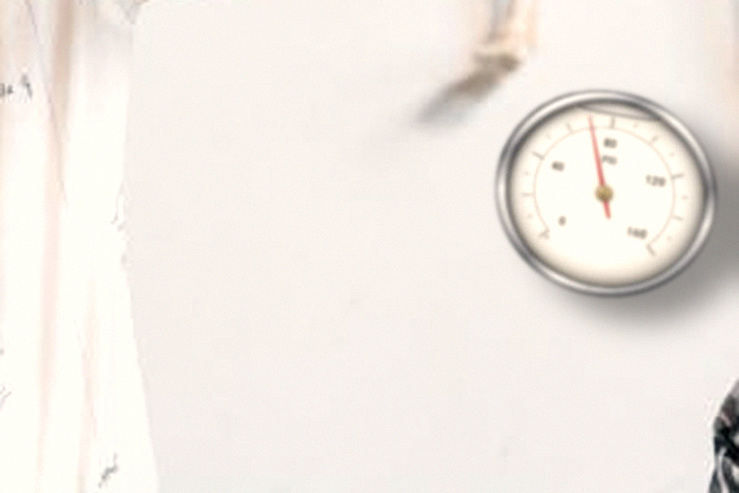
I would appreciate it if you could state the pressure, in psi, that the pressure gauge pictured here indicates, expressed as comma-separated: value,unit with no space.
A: 70,psi
